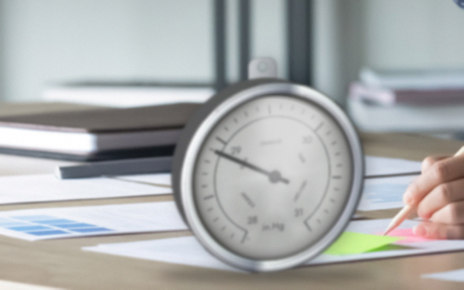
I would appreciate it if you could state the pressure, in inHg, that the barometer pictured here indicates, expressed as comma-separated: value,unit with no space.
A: 28.9,inHg
